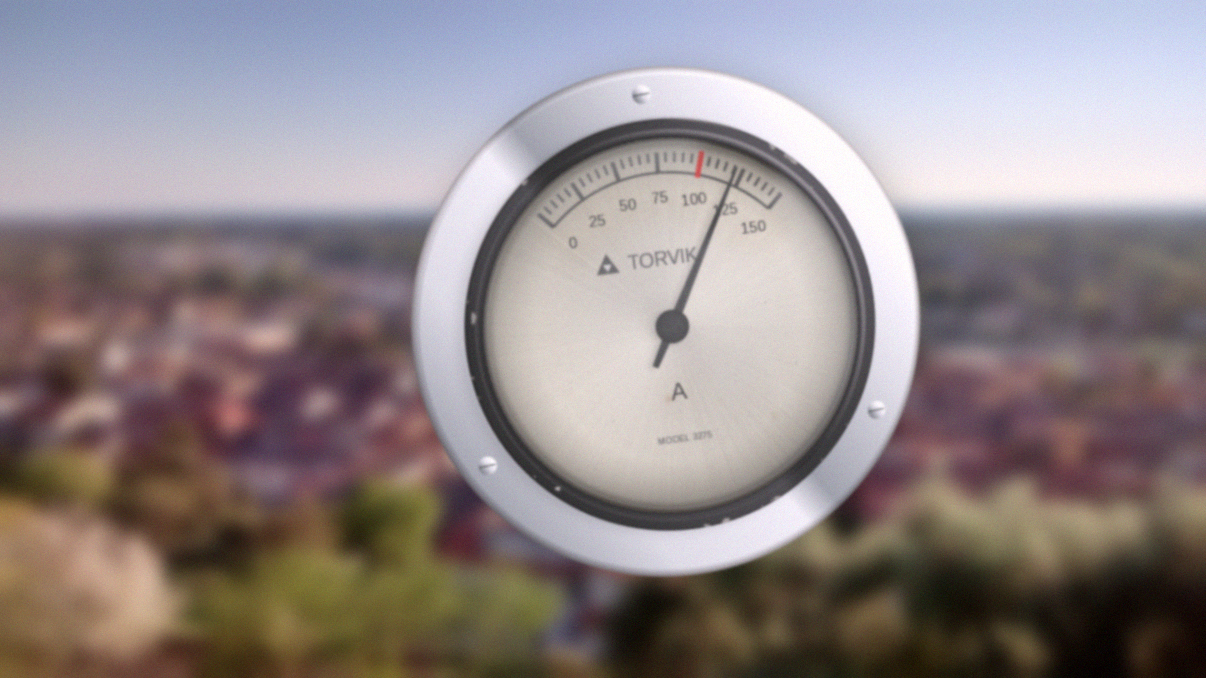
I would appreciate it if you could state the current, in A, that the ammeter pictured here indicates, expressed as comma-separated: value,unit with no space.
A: 120,A
